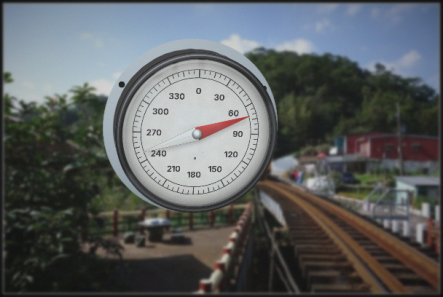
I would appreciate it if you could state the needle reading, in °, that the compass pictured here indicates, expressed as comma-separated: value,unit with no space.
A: 70,°
